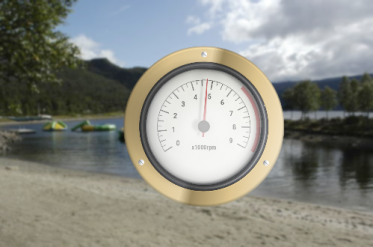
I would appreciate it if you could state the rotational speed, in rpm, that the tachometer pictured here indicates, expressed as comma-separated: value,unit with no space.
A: 4750,rpm
